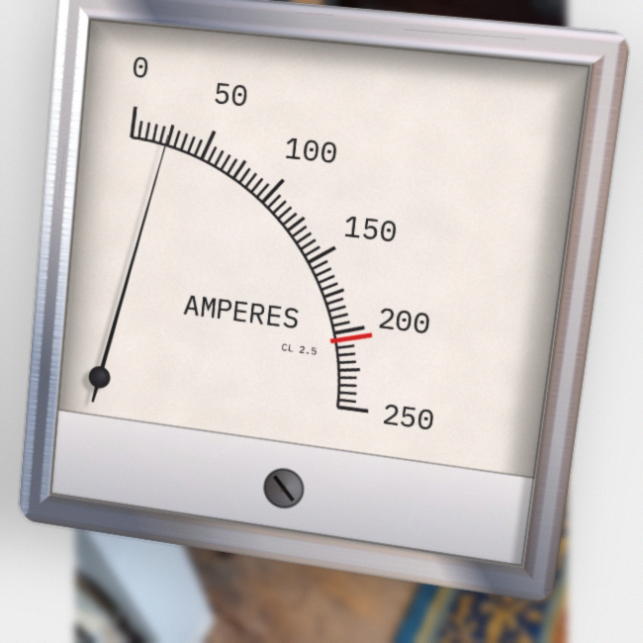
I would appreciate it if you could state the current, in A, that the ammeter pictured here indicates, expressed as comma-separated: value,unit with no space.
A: 25,A
